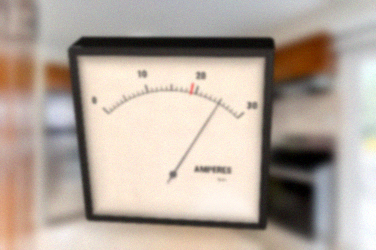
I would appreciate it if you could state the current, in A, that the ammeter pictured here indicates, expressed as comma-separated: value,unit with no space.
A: 25,A
